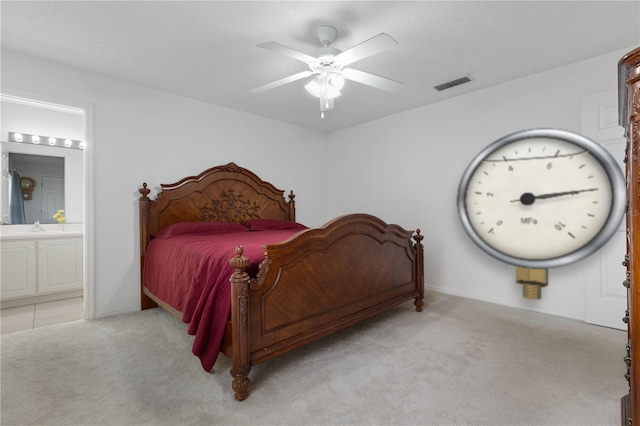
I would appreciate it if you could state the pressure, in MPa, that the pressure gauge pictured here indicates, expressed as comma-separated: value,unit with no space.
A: 8,MPa
